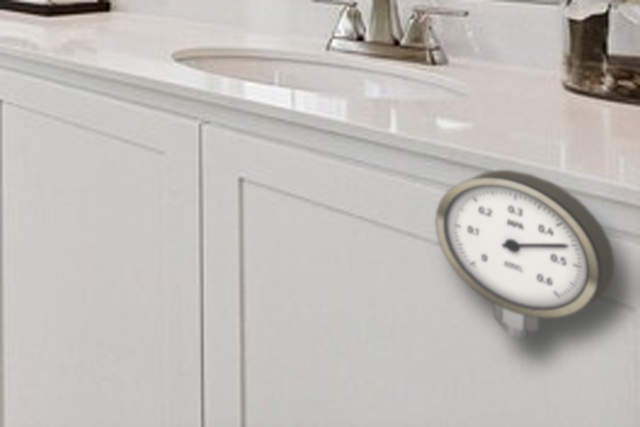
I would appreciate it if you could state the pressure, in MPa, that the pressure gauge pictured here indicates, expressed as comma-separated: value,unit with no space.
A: 0.45,MPa
